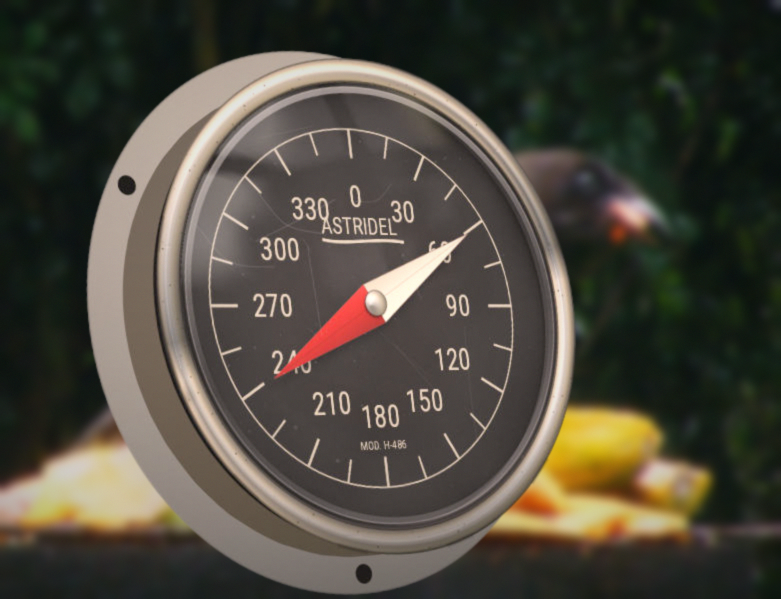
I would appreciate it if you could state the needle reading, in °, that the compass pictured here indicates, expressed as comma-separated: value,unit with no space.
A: 240,°
